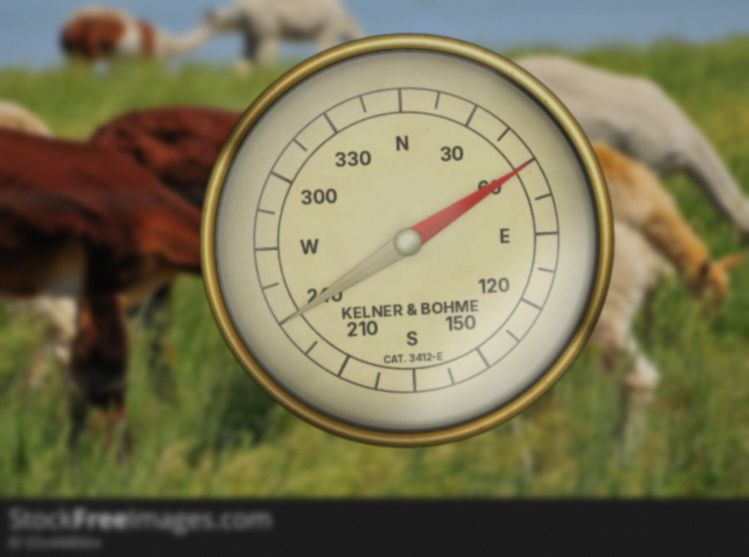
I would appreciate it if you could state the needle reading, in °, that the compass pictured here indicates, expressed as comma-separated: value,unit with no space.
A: 60,°
